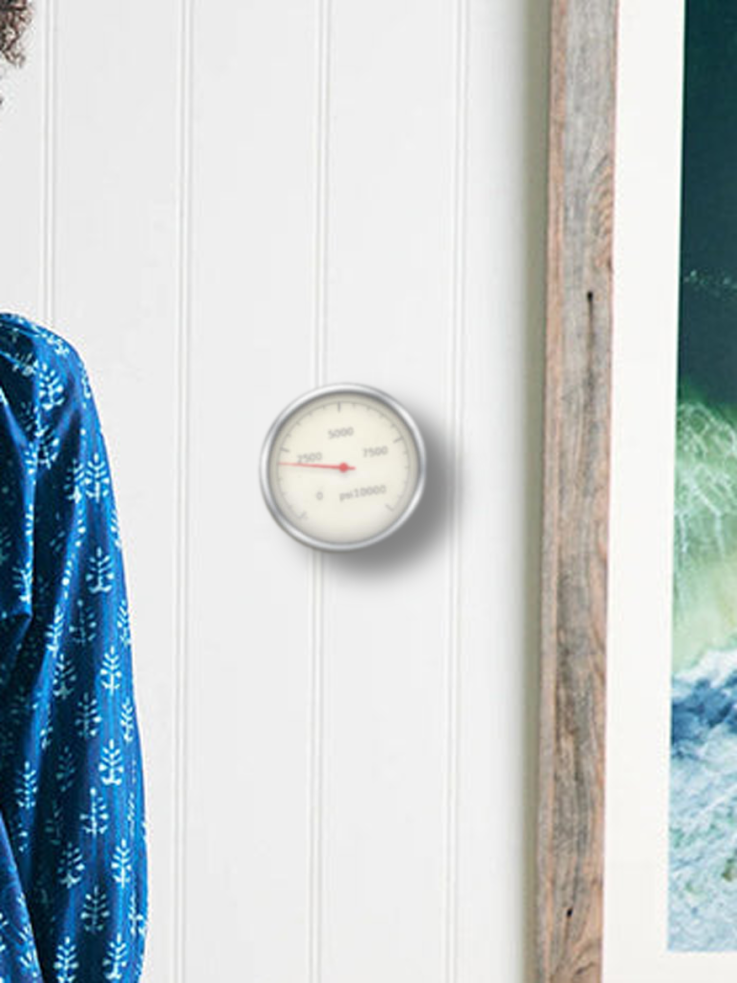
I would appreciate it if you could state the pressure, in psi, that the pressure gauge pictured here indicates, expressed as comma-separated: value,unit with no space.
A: 2000,psi
